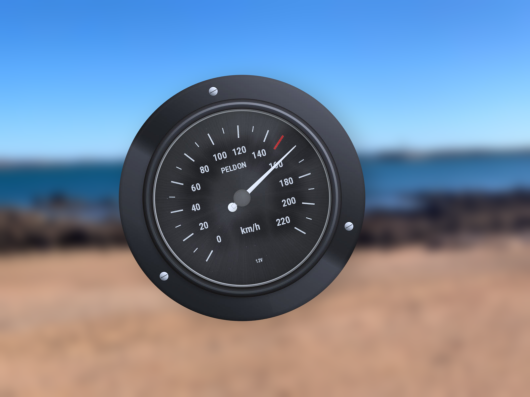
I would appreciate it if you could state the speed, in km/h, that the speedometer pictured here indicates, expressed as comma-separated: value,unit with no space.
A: 160,km/h
